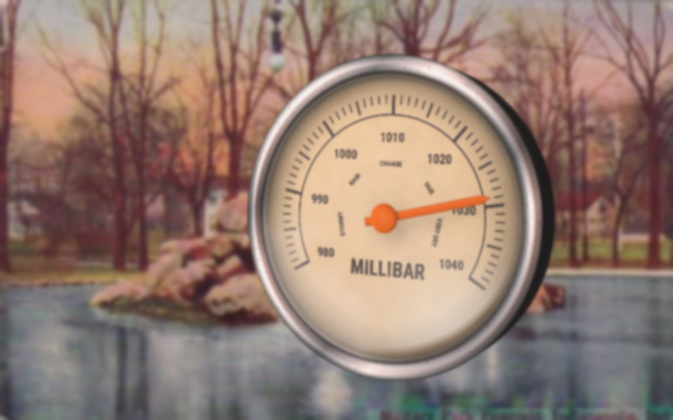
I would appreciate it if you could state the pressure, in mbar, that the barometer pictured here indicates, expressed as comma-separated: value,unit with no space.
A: 1029,mbar
